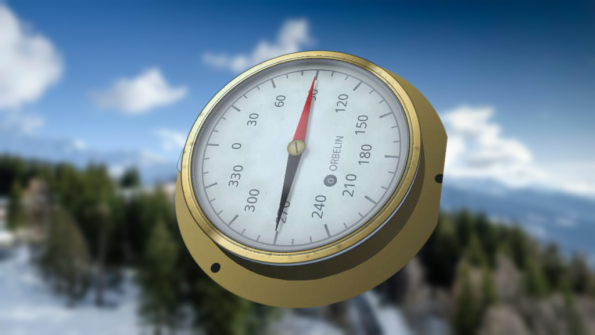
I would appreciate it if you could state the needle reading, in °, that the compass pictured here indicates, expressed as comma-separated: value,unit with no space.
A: 90,°
